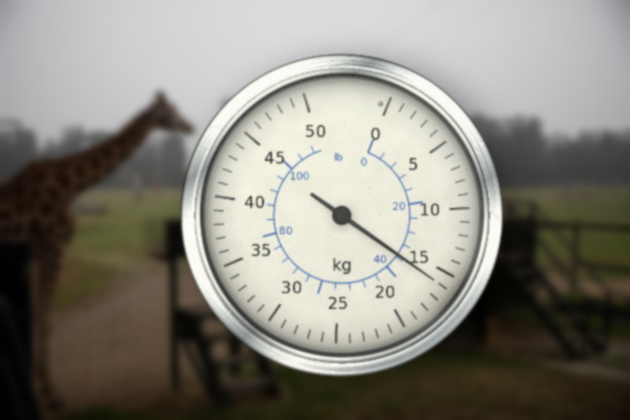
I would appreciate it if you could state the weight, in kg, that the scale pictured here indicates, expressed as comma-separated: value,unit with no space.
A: 16,kg
